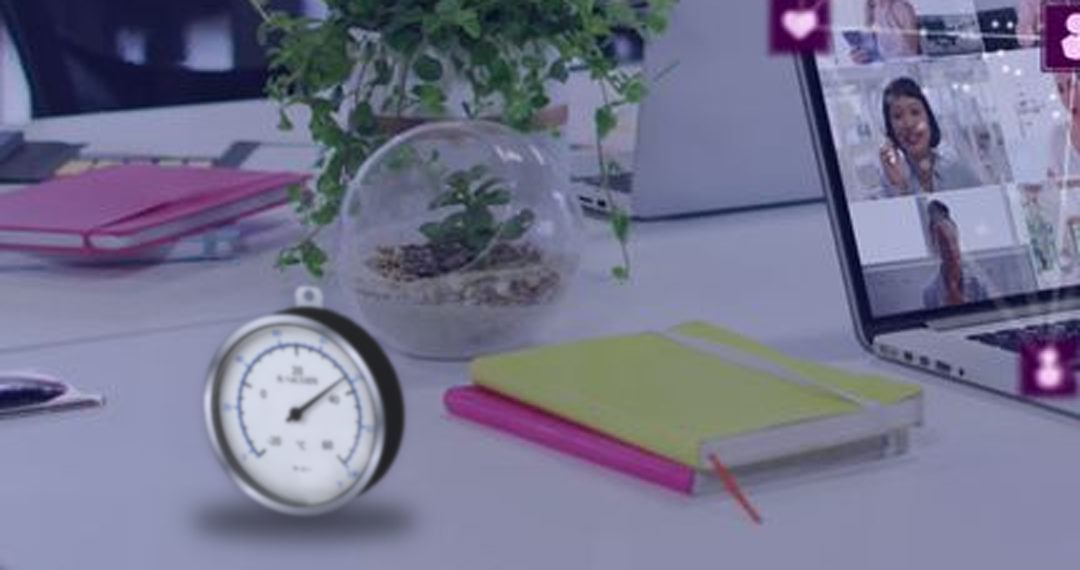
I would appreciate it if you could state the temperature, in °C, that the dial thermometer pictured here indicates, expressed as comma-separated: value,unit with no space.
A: 36,°C
